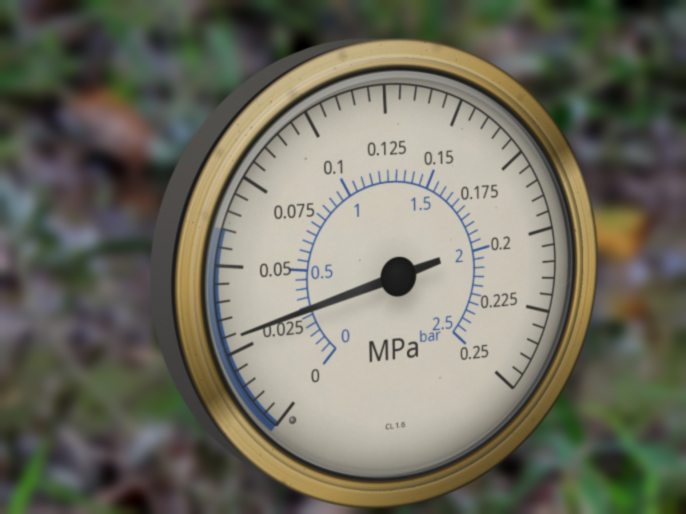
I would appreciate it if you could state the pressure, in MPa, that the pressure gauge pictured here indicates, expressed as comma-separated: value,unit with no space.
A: 0.03,MPa
